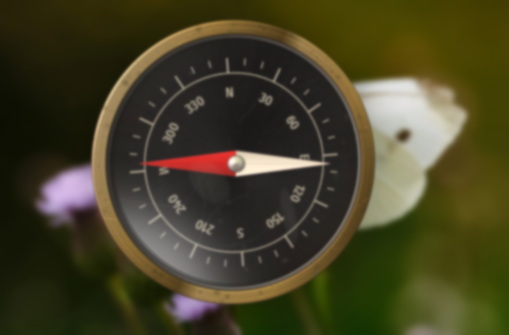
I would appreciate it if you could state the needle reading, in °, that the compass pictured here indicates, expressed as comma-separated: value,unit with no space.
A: 275,°
